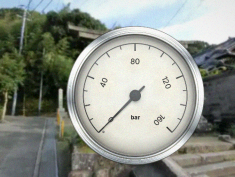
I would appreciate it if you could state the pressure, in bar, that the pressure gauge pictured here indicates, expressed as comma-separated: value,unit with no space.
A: 0,bar
